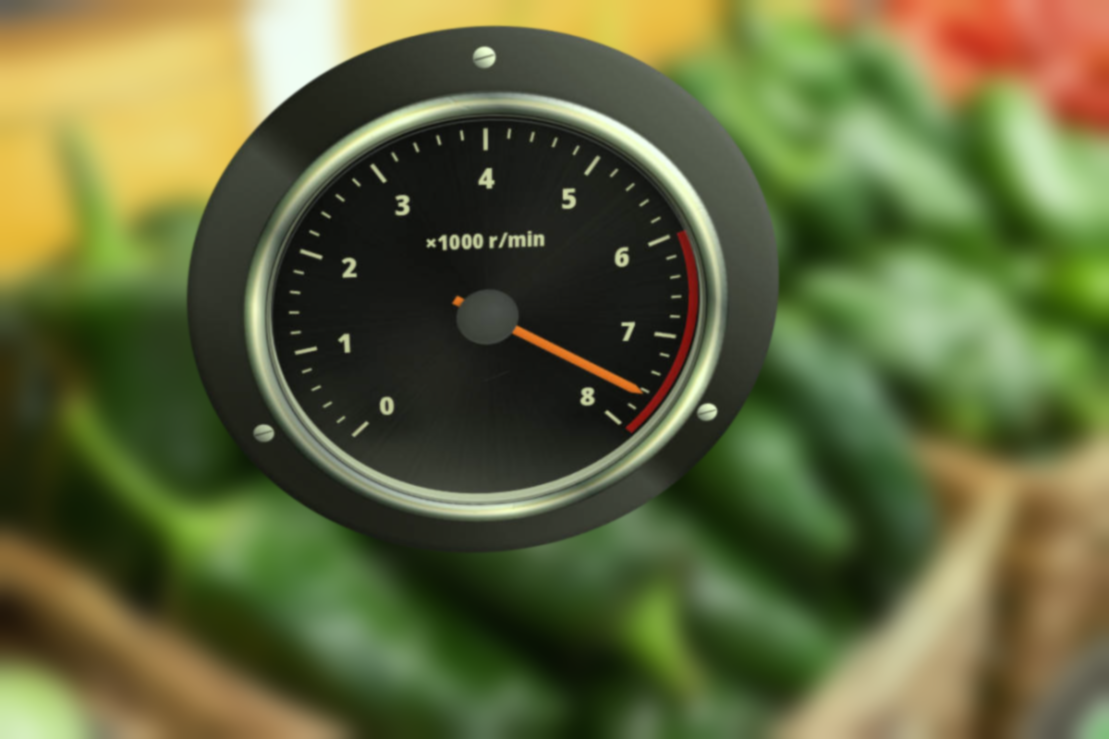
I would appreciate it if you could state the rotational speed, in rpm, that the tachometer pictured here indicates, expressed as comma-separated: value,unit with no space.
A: 7600,rpm
